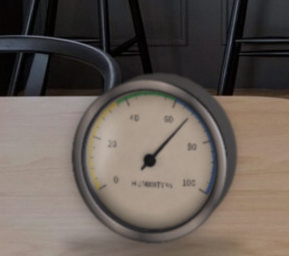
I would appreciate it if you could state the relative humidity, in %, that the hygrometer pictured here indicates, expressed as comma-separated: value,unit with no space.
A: 68,%
